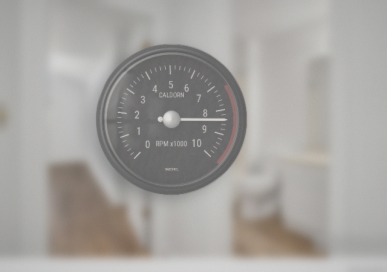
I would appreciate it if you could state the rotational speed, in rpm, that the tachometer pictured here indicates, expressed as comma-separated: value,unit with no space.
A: 8400,rpm
